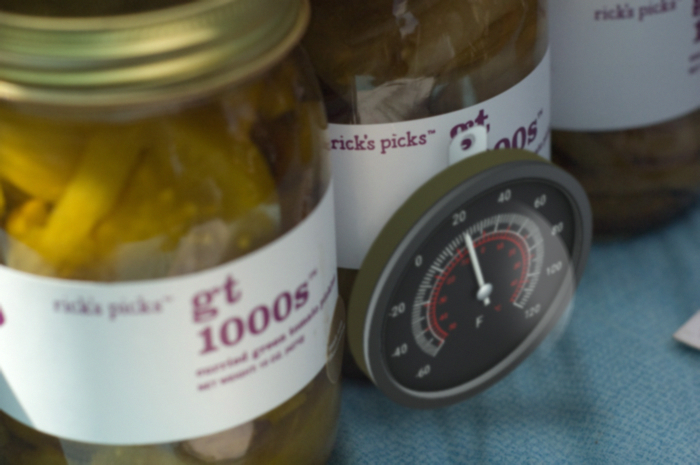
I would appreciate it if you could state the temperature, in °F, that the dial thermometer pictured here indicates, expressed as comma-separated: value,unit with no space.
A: 20,°F
